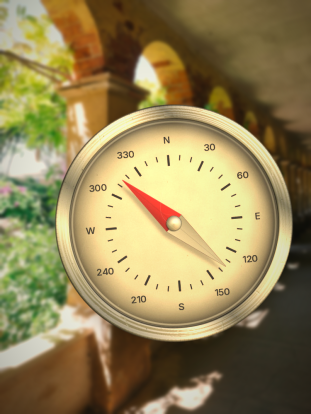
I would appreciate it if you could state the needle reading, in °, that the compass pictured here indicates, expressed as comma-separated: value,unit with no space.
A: 315,°
